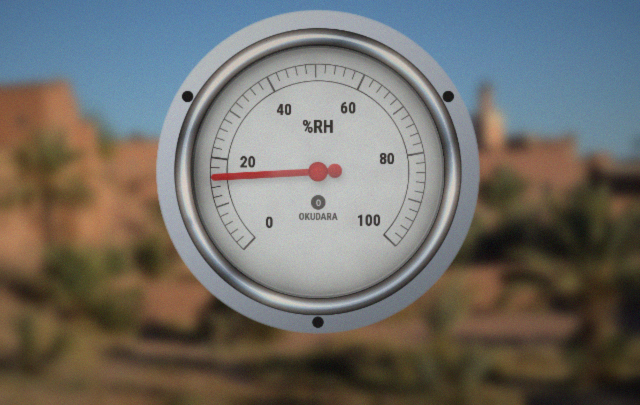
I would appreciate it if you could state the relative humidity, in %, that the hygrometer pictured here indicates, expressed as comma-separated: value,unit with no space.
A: 16,%
